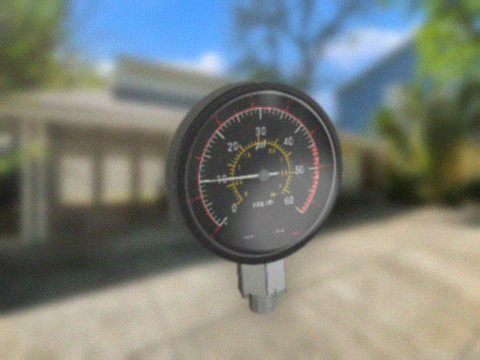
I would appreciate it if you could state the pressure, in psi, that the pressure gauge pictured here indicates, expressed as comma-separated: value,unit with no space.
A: 10,psi
